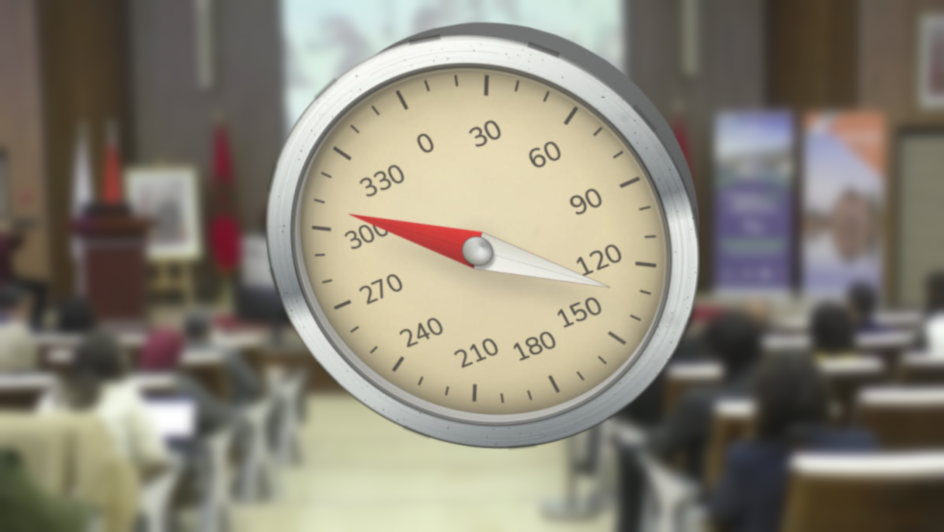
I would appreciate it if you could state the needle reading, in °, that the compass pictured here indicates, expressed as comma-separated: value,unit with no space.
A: 310,°
